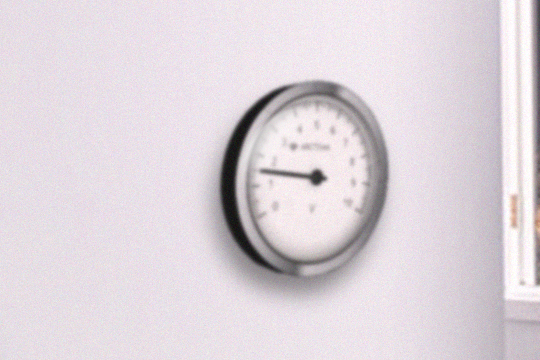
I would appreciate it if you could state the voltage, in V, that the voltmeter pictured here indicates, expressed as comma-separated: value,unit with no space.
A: 1.5,V
